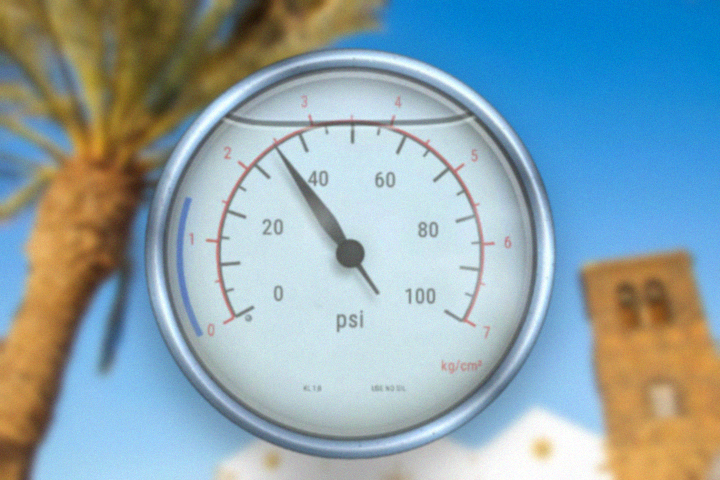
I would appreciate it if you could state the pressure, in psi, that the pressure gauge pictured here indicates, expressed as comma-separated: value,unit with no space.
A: 35,psi
